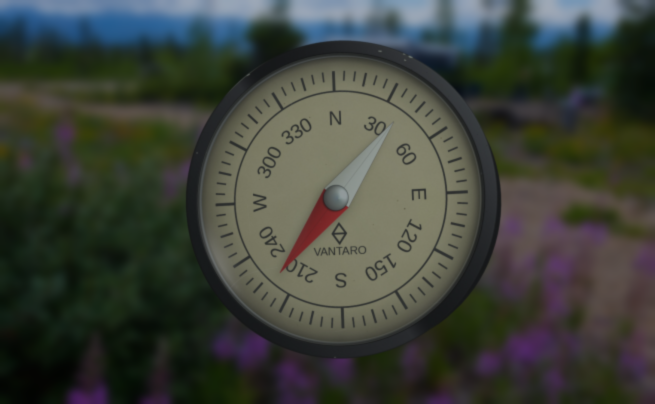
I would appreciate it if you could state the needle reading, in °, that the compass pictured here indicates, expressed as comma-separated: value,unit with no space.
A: 220,°
